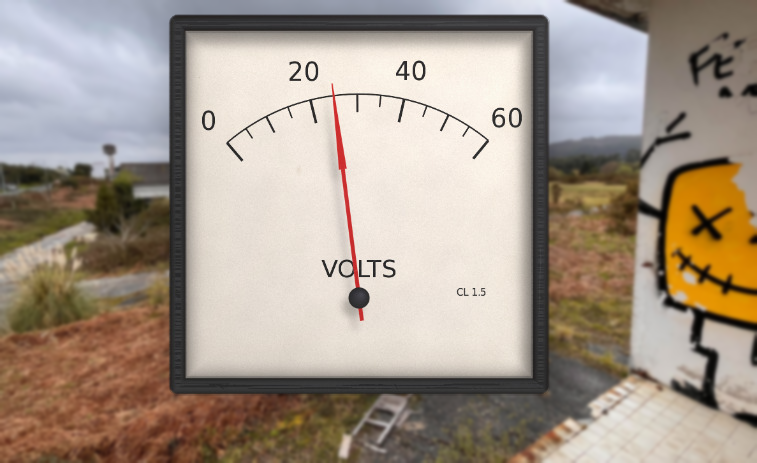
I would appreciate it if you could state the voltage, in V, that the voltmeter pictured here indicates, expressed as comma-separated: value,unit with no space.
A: 25,V
